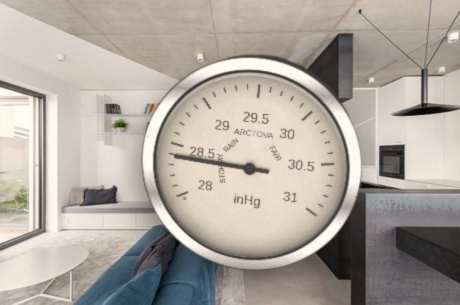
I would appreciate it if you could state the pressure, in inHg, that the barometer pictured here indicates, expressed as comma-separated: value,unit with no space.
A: 28.4,inHg
